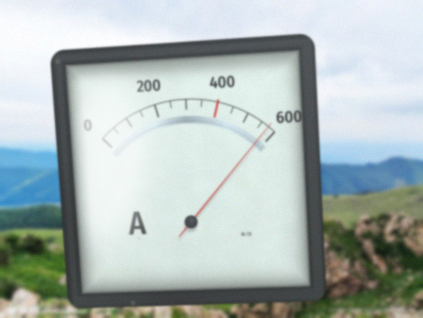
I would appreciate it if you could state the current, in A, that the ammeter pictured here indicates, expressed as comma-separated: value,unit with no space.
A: 575,A
